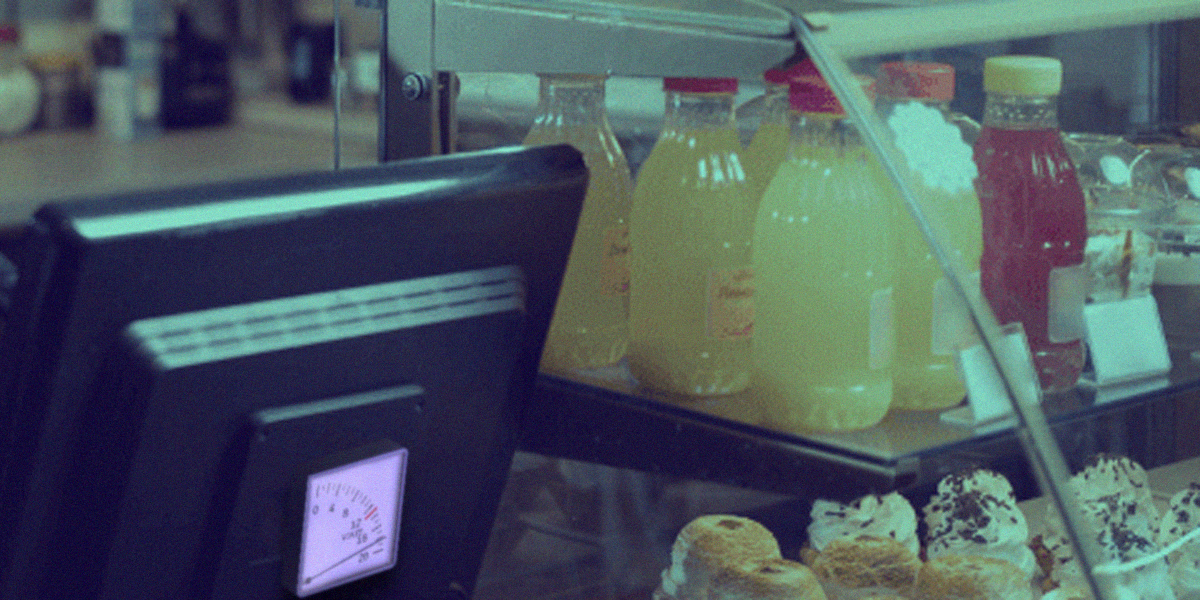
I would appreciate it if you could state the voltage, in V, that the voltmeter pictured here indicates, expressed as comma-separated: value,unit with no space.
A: 18,V
